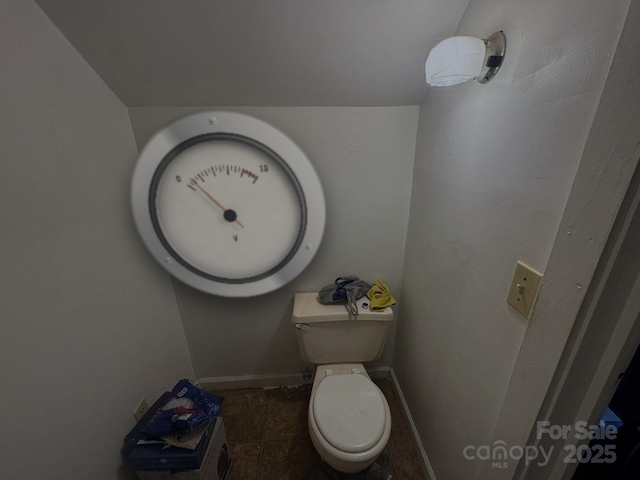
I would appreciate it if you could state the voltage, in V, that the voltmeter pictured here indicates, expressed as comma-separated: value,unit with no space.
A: 1,V
